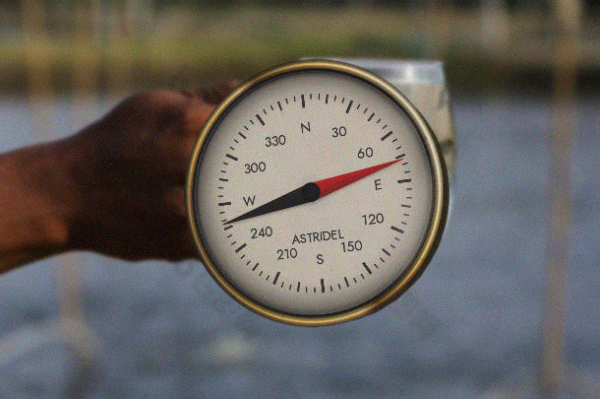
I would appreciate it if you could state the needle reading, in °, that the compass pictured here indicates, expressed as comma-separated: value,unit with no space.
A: 77.5,°
